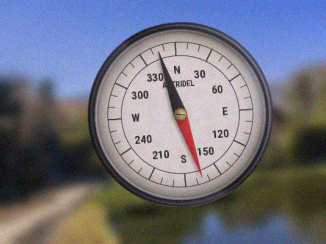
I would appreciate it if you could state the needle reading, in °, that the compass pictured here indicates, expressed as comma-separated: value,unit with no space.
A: 165,°
